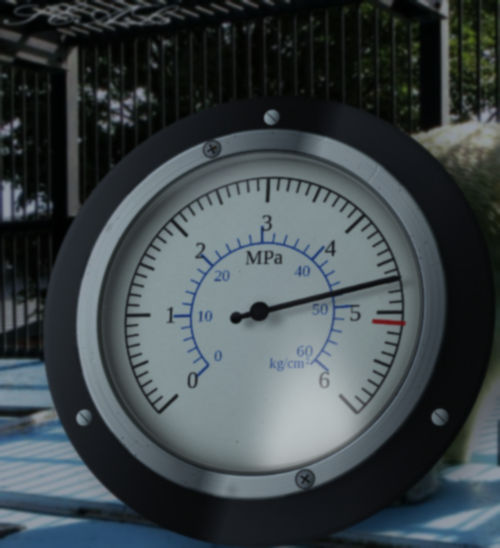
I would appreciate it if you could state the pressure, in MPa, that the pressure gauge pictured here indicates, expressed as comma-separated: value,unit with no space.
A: 4.7,MPa
